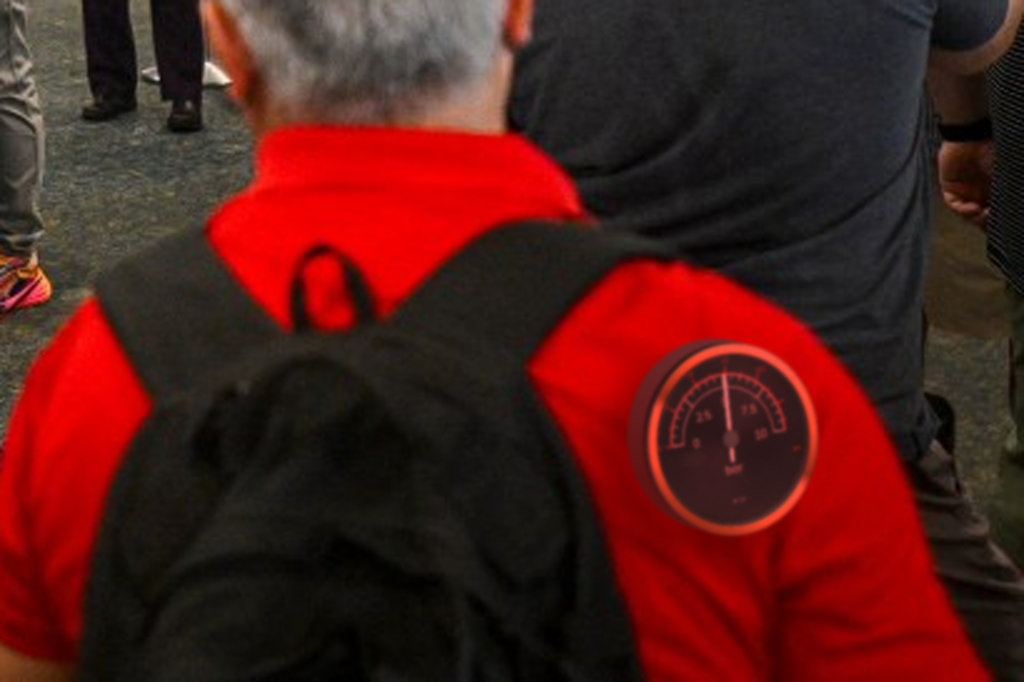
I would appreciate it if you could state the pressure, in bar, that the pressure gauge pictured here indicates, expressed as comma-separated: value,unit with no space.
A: 5,bar
